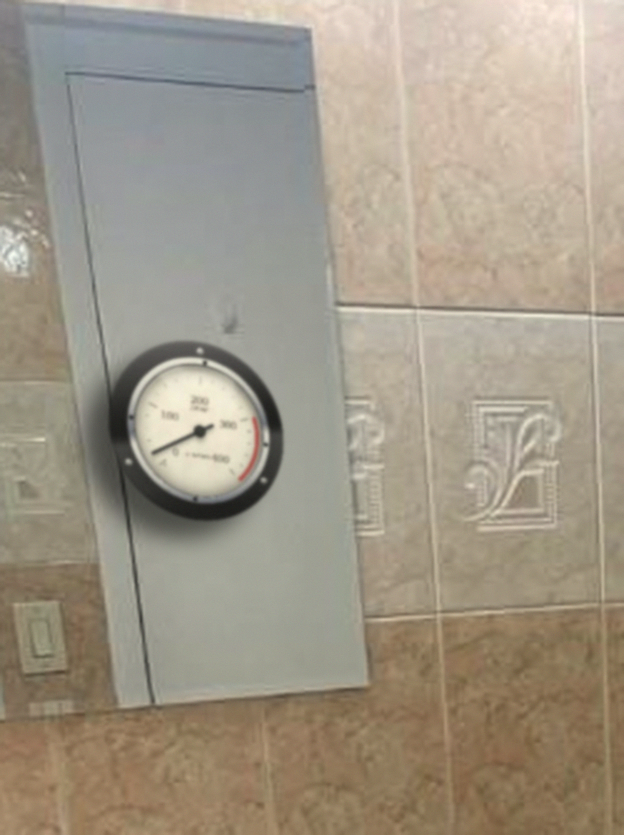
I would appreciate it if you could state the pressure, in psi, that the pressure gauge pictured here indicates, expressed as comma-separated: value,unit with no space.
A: 20,psi
